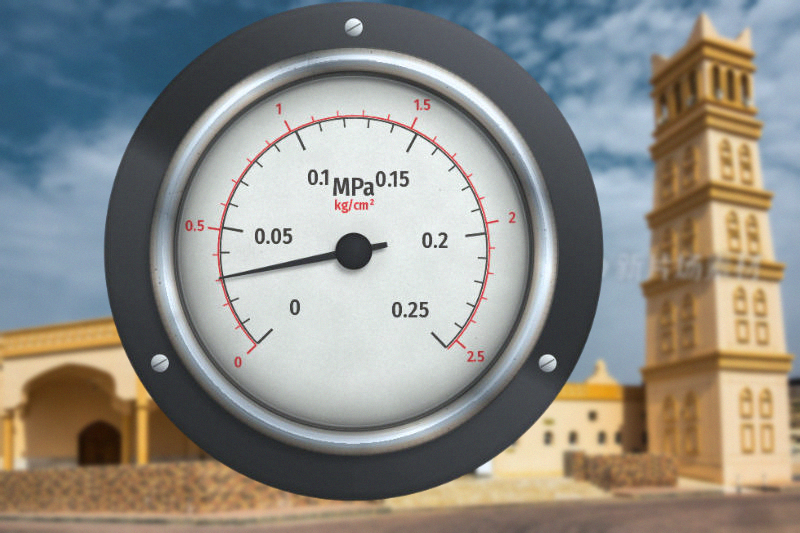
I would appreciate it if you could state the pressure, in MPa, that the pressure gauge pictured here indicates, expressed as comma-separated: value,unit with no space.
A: 0.03,MPa
